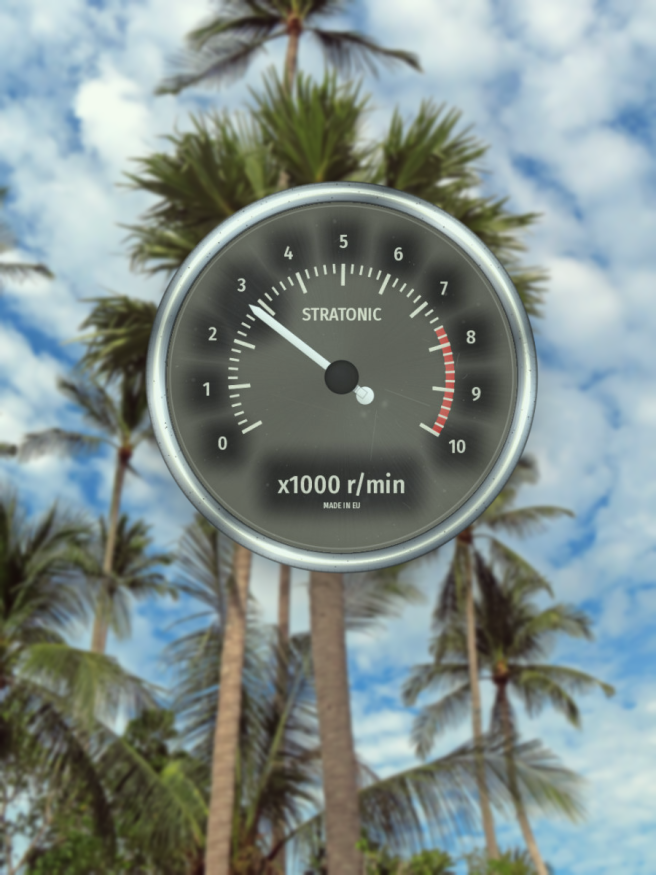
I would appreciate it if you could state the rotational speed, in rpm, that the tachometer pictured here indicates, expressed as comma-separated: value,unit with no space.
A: 2800,rpm
